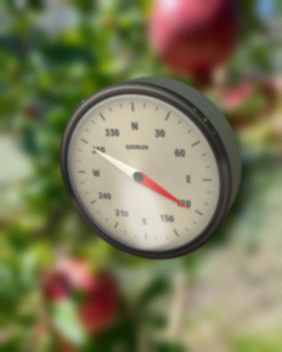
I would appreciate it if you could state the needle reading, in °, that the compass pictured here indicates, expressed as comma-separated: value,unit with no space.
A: 120,°
